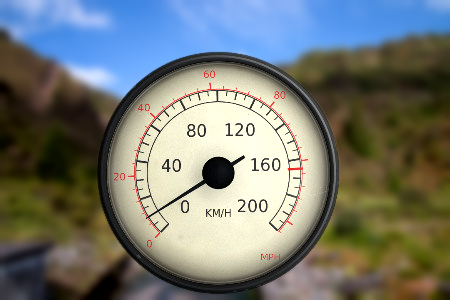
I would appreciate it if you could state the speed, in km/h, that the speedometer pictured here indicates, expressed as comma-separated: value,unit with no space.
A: 10,km/h
